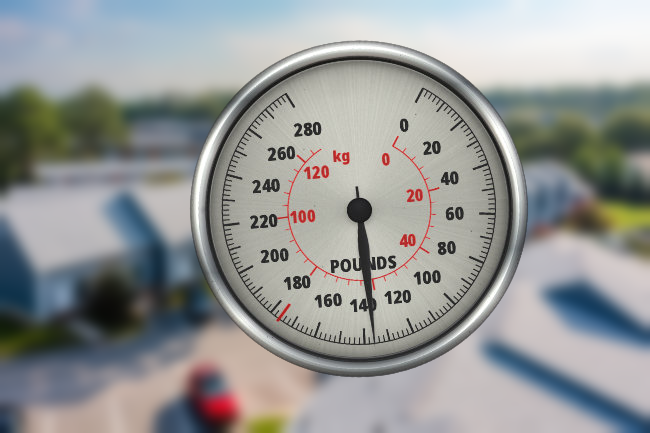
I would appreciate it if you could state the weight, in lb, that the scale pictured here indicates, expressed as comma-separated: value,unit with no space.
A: 136,lb
